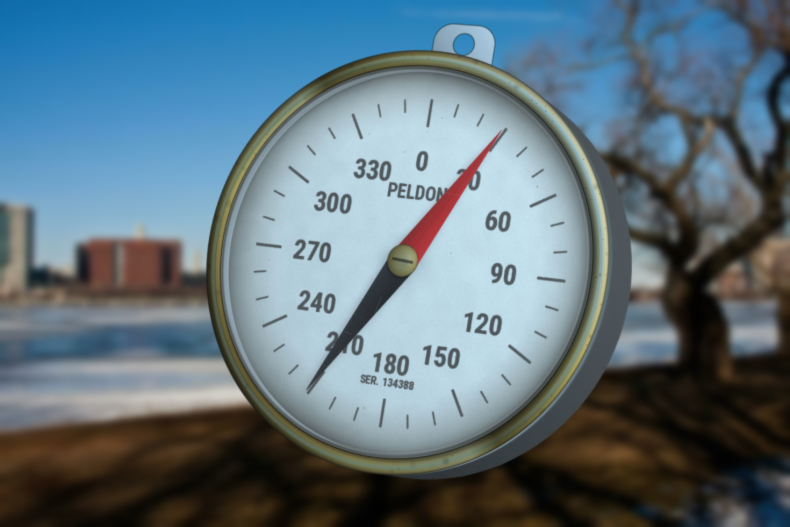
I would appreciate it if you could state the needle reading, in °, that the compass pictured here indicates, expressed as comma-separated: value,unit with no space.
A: 30,°
